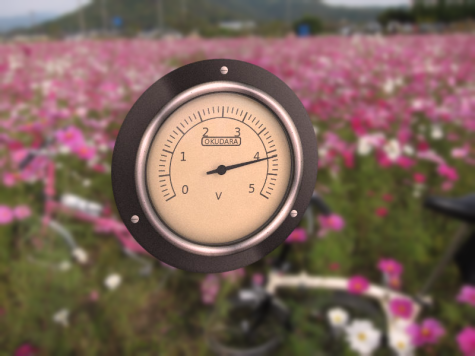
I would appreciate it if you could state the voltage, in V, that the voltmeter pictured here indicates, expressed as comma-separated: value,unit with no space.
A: 4.1,V
